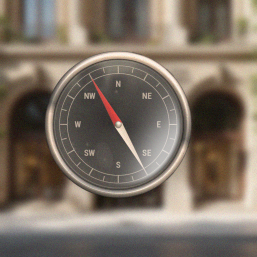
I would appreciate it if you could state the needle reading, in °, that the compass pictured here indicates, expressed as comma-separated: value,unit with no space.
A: 330,°
